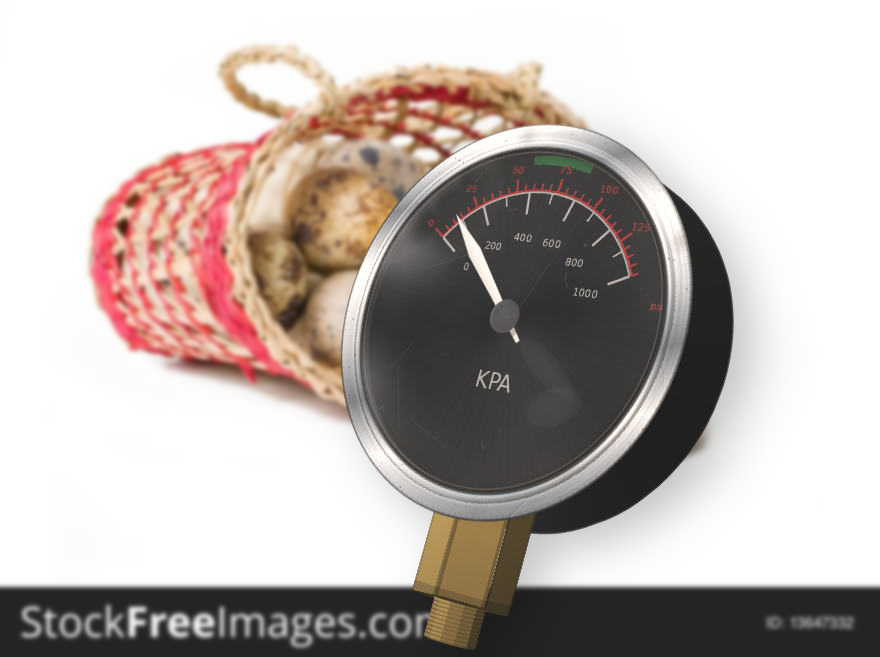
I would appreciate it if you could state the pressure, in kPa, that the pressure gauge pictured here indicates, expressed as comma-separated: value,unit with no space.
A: 100,kPa
